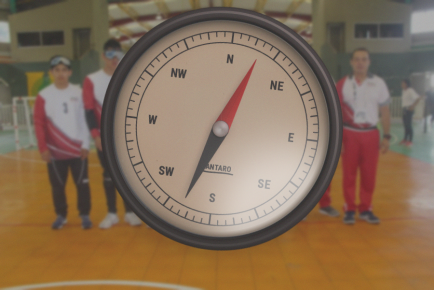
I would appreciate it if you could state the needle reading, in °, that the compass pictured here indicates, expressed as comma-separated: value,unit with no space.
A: 20,°
